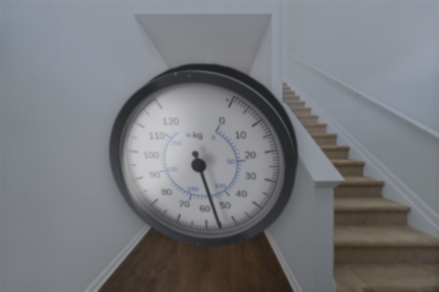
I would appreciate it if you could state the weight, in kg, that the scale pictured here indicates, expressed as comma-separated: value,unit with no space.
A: 55,kg
